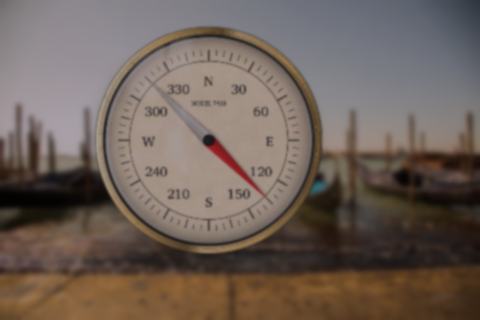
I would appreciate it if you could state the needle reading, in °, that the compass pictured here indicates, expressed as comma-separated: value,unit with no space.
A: 135,°
